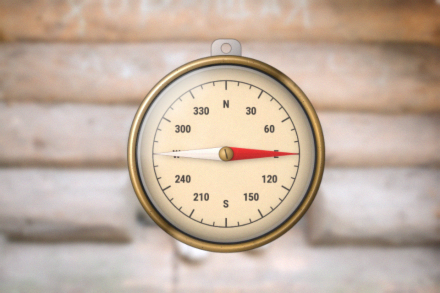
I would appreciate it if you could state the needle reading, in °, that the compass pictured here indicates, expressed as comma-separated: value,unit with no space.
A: 90,°
